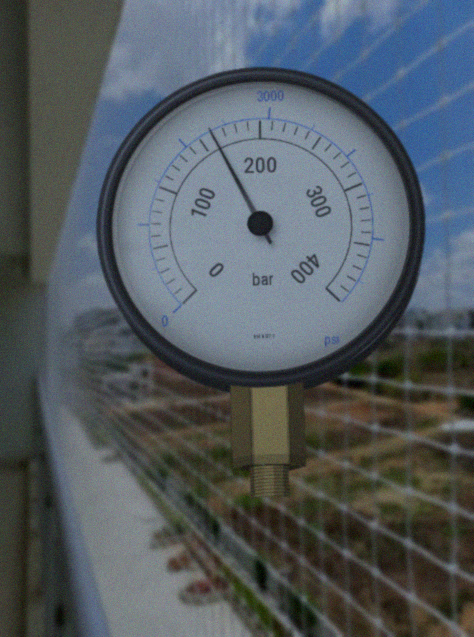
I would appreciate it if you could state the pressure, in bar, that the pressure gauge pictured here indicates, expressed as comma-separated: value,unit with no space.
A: 160,bar
